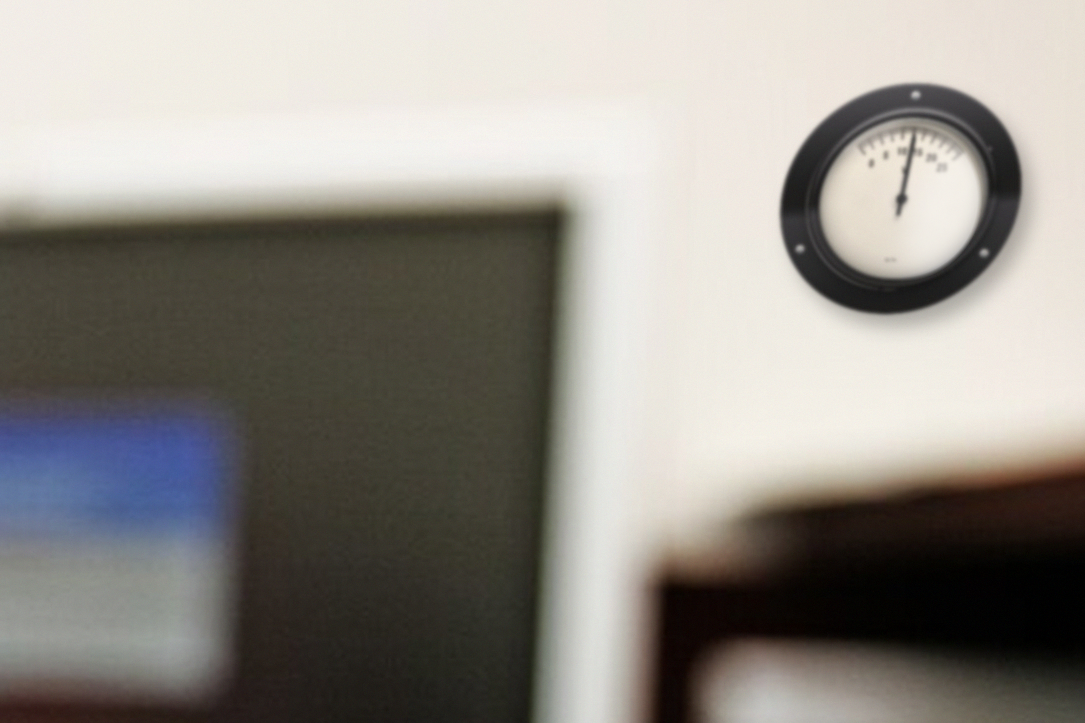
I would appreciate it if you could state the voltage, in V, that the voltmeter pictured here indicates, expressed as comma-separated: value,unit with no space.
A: 12.5,V
